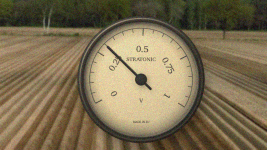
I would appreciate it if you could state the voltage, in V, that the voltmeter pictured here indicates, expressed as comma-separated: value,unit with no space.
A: 0.3,V
